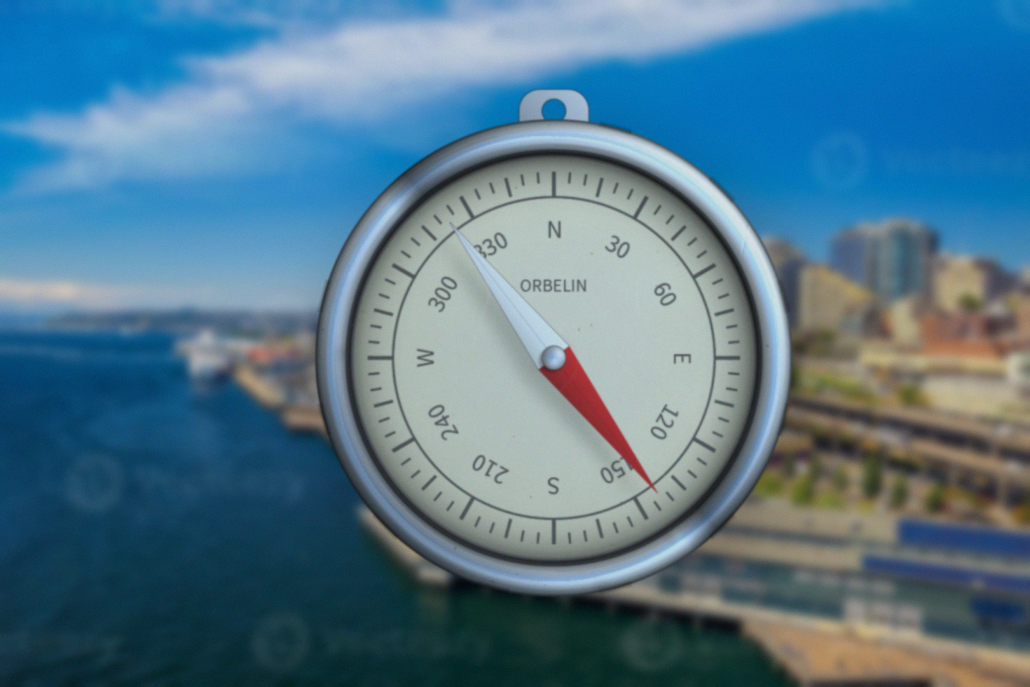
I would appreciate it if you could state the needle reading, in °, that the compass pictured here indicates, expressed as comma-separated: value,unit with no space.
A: 142.5,°
